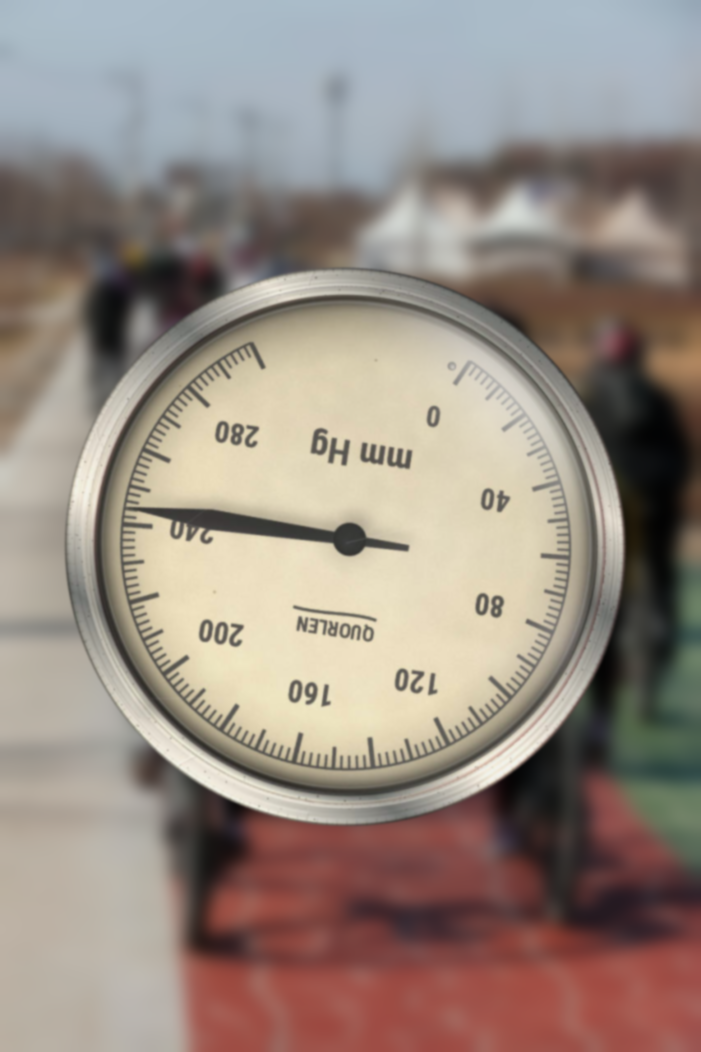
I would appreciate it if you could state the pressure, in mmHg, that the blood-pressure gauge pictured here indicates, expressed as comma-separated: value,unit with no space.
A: 244,mmHg
